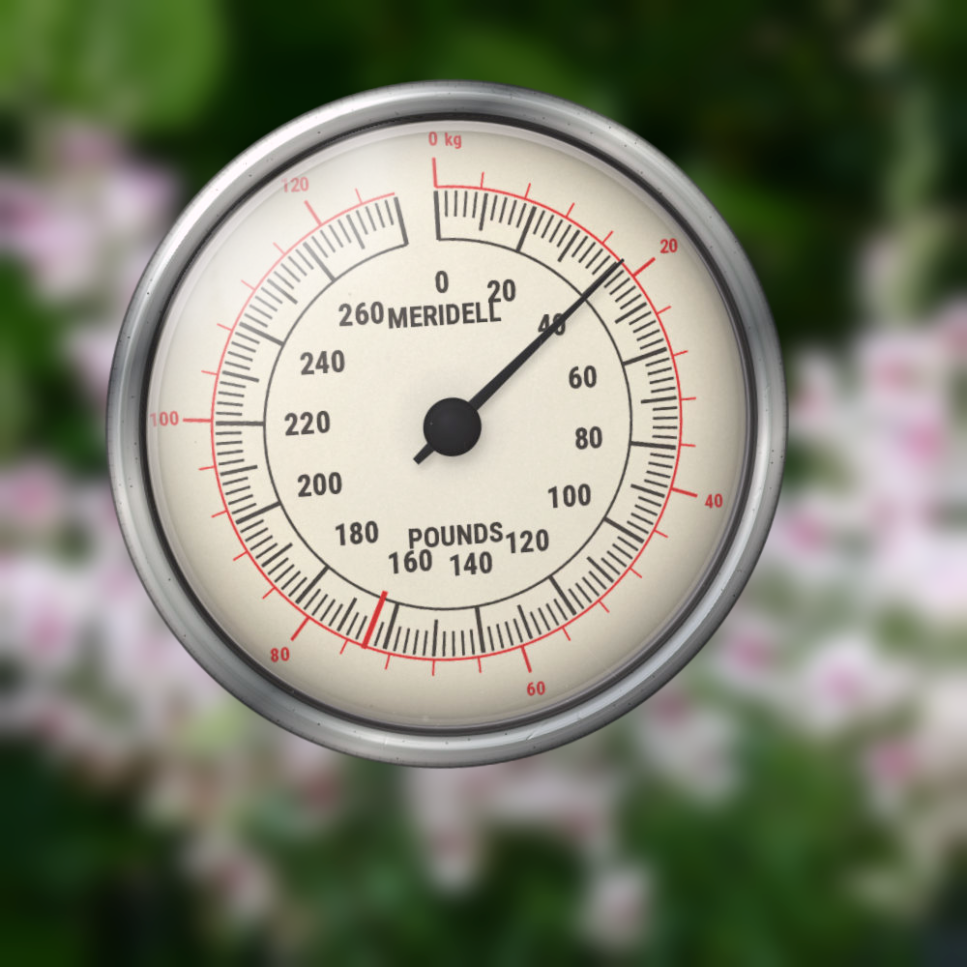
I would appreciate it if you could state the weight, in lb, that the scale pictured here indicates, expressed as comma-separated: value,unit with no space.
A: 40,lb
